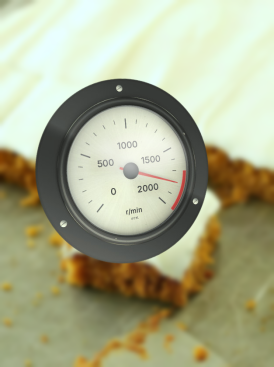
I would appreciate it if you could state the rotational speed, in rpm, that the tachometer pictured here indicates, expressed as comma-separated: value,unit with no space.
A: 1800,rpm
